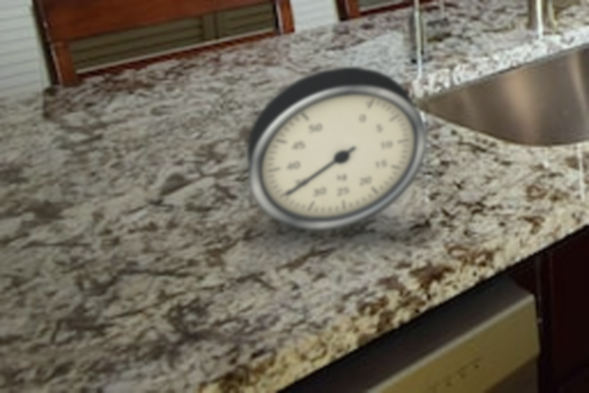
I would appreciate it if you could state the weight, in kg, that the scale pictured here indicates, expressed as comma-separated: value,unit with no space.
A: 35,kg
